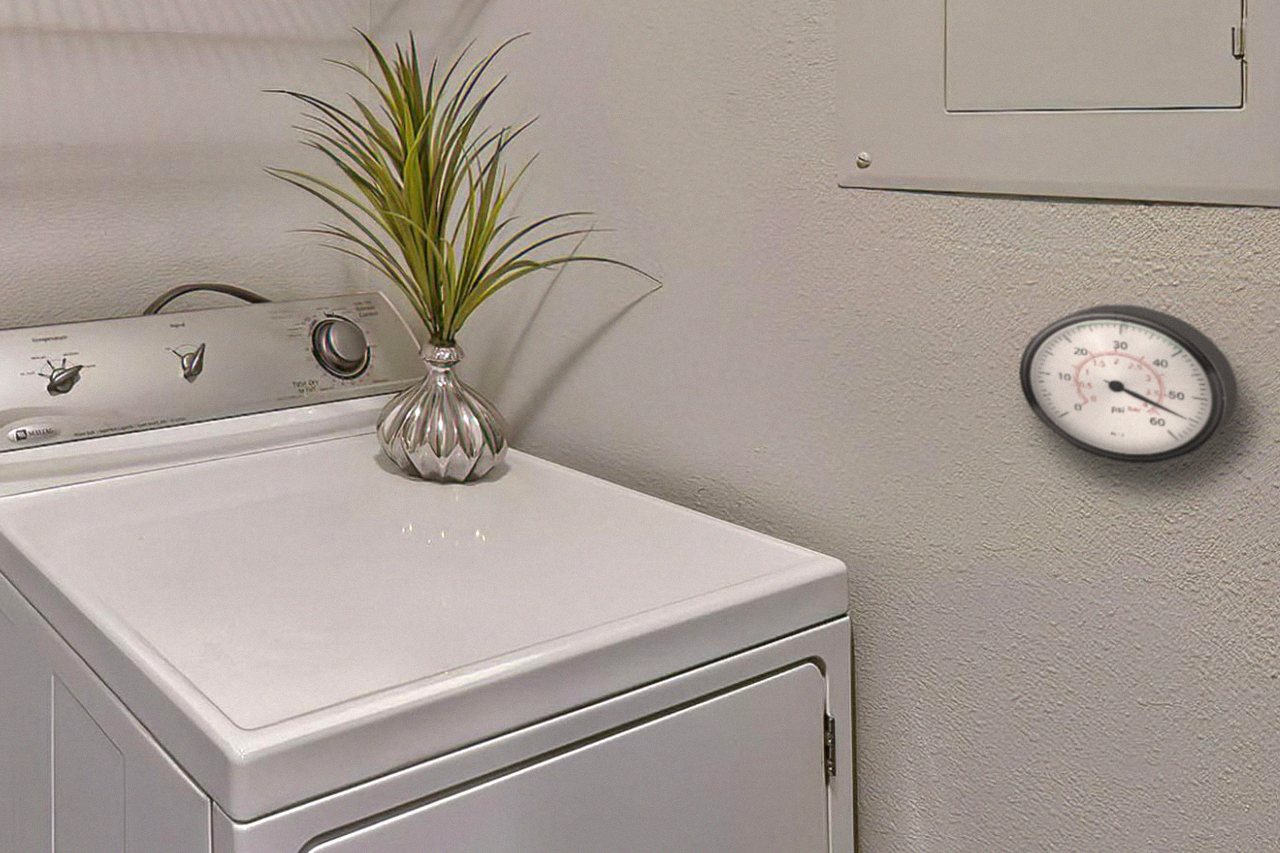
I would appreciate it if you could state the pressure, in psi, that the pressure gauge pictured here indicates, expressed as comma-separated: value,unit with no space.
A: 55,psi
